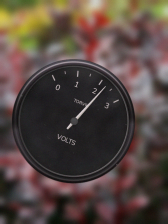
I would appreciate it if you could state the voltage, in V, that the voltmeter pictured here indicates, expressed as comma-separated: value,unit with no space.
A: 2.25,V
